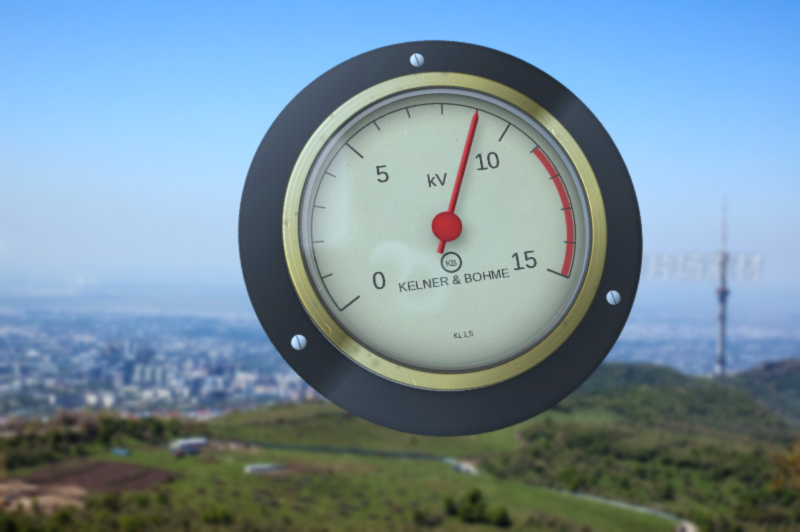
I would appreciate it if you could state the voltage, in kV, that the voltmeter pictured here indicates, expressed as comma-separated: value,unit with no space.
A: 9,kV
